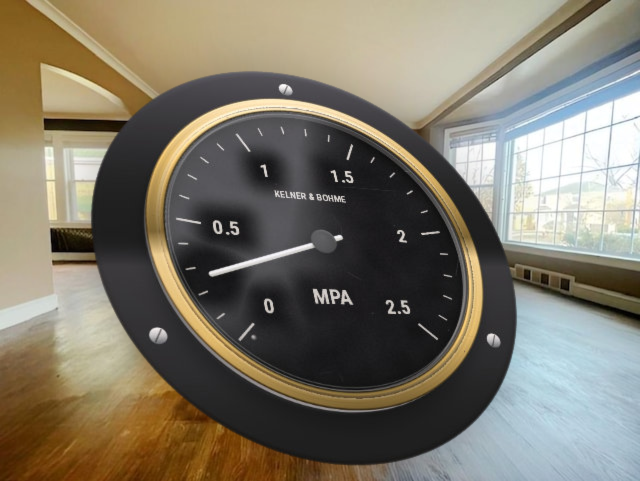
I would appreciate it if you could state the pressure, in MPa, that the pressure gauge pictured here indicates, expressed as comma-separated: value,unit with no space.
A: 0.25,MPa
